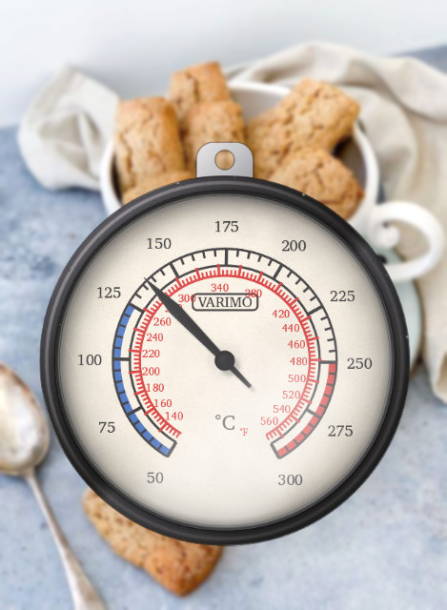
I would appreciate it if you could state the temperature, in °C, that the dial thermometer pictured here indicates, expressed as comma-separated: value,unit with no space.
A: 137.5,°C
